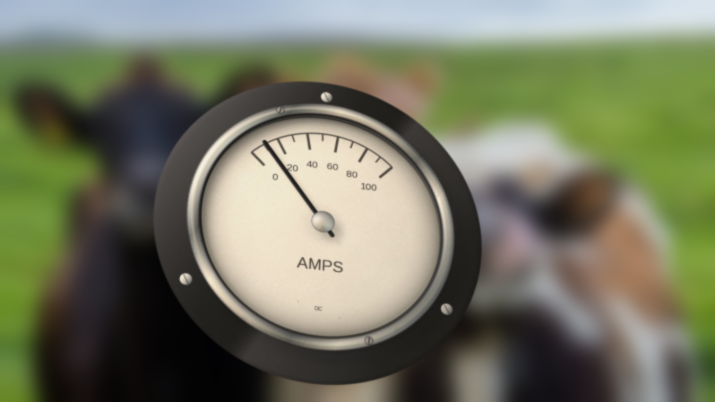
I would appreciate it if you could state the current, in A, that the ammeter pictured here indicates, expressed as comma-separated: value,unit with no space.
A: 10,A
